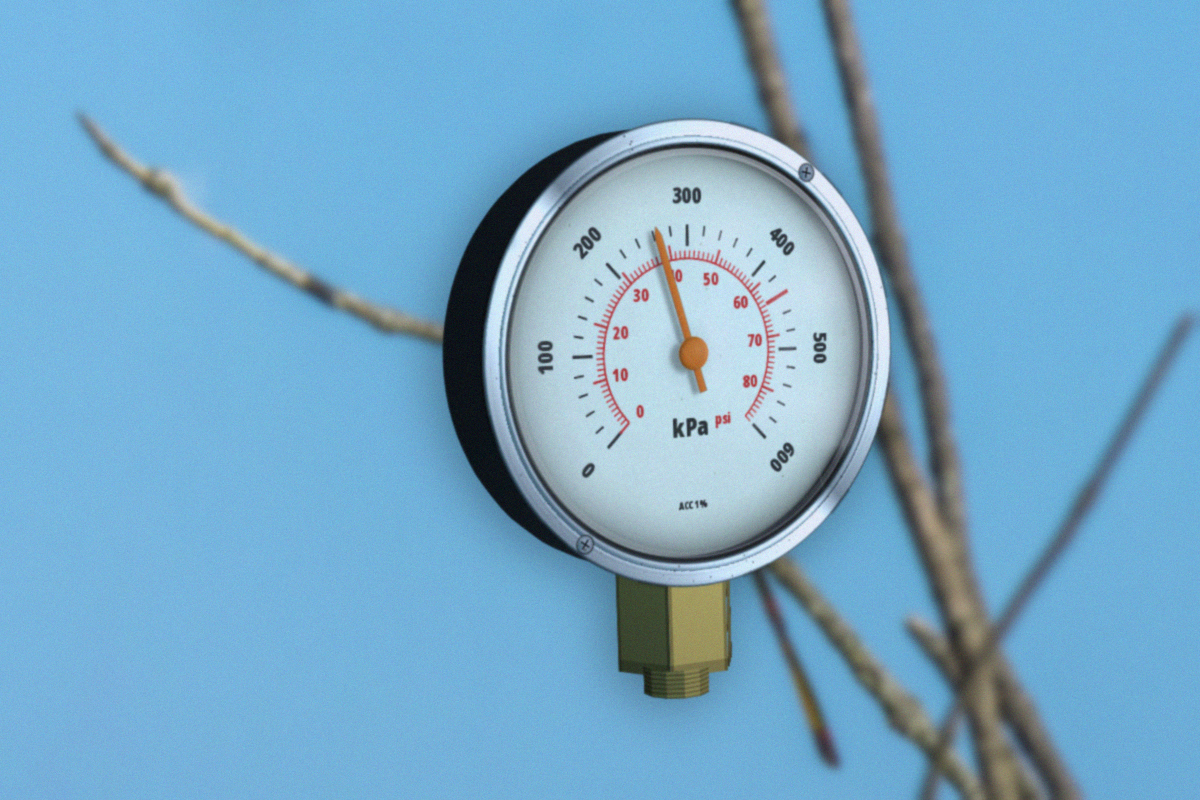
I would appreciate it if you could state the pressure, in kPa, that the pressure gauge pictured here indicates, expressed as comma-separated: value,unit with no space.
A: 260,kPa
